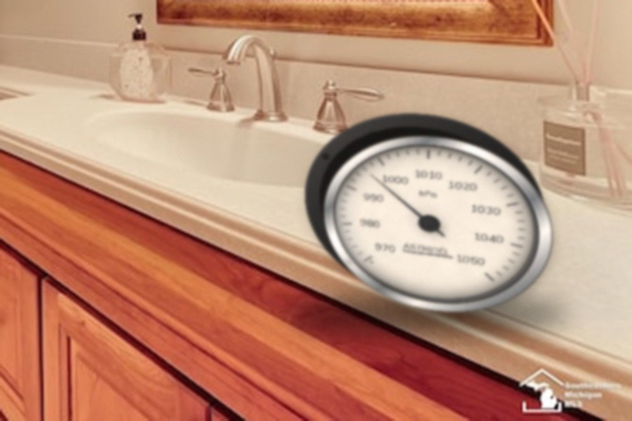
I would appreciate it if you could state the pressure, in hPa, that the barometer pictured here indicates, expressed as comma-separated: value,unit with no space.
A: 996,hPa
